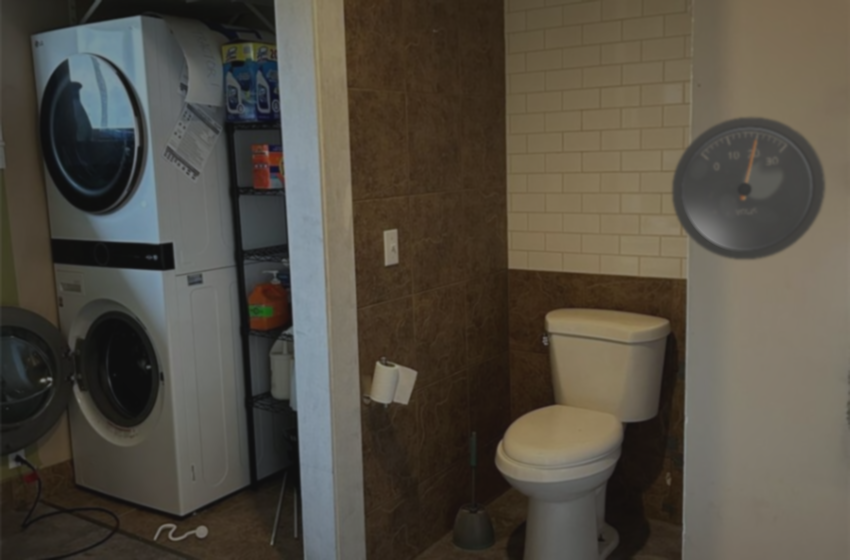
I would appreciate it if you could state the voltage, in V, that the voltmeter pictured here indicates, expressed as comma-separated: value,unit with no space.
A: 20,V
